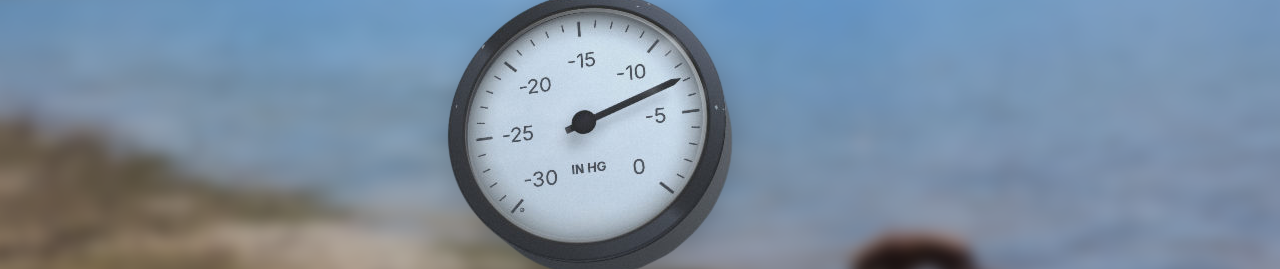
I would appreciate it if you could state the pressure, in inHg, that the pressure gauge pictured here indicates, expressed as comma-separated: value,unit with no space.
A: -7,inHg
